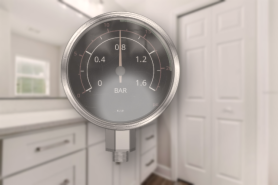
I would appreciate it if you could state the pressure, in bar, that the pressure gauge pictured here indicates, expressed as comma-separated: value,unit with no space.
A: 0.8,bar
